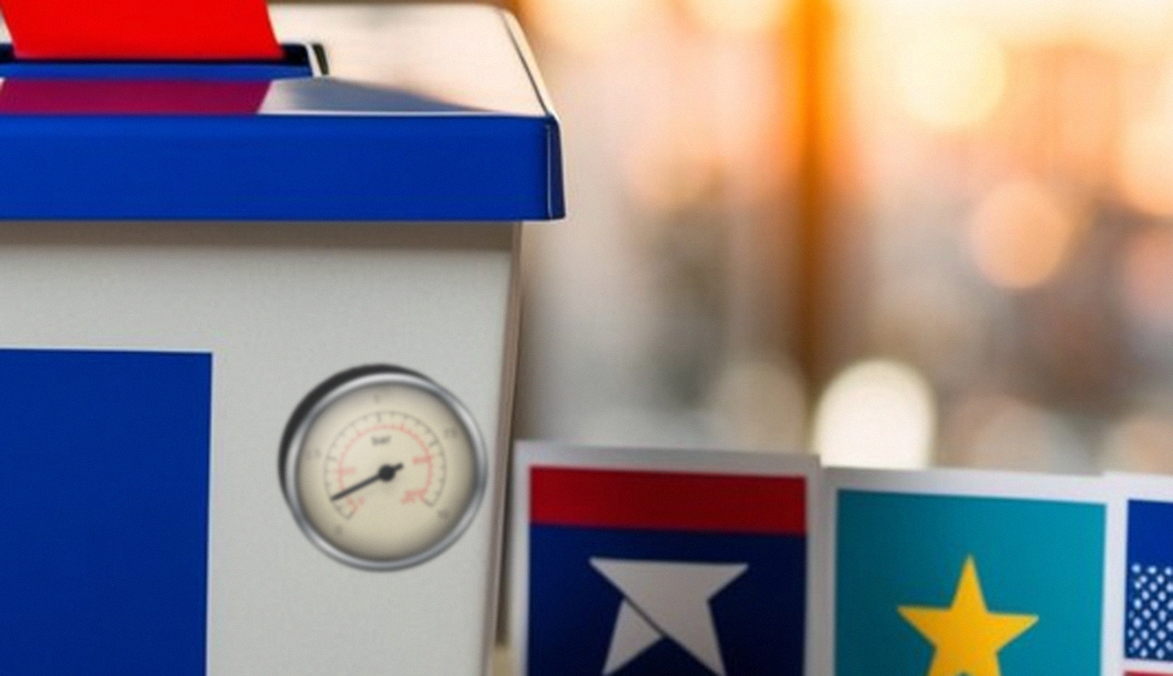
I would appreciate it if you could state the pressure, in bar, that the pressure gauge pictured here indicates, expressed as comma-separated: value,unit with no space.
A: 1,bar
